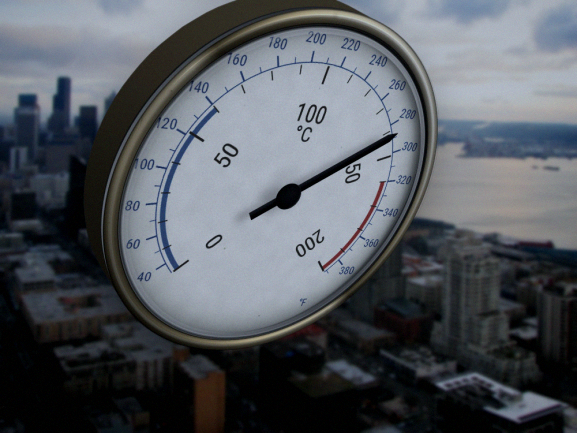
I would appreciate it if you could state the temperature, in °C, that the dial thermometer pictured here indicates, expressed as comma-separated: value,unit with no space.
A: 140,°C
